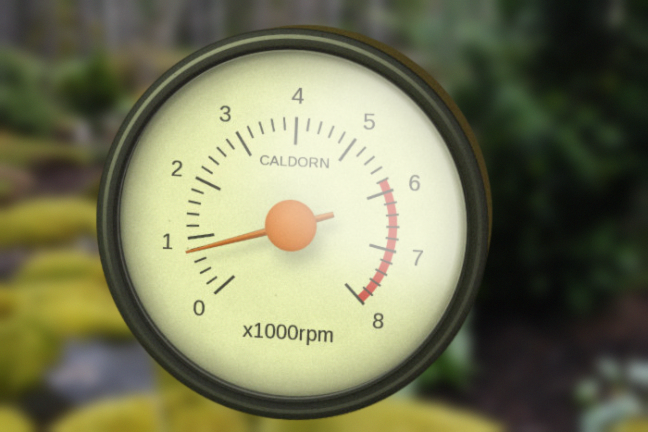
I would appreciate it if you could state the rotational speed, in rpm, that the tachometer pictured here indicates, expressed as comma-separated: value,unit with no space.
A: 800,rpm
